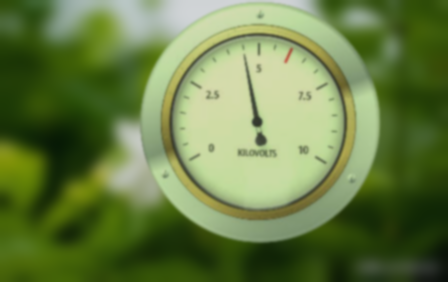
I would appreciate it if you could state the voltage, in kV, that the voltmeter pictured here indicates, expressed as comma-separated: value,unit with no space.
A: 4.5,kV
